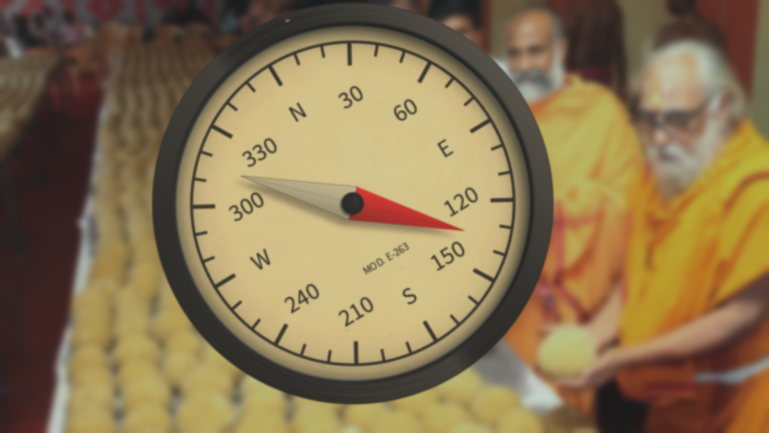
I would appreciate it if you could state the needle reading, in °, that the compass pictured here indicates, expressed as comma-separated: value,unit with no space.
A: 135,°
